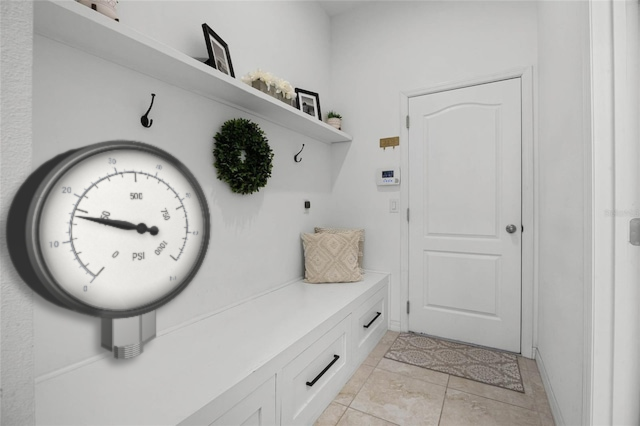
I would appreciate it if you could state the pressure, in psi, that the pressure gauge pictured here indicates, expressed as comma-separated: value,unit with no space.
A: 225,psi
